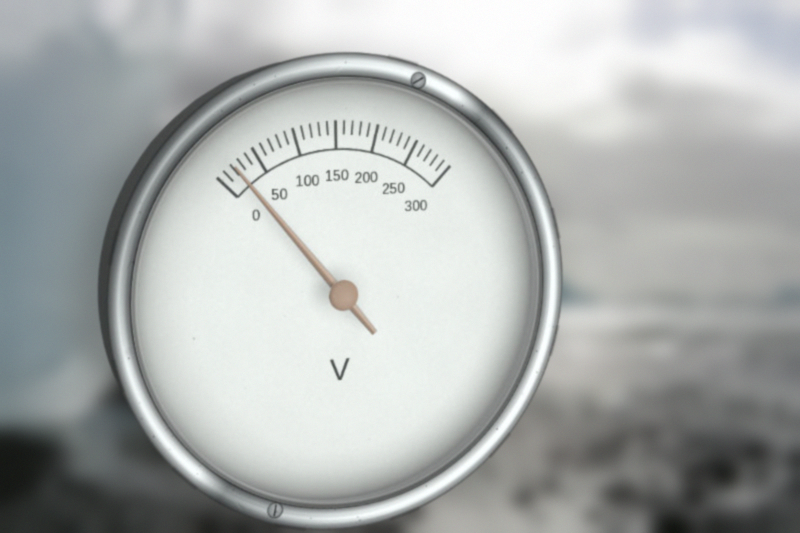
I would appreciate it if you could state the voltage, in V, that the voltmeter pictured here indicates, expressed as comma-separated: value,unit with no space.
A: 20,V
